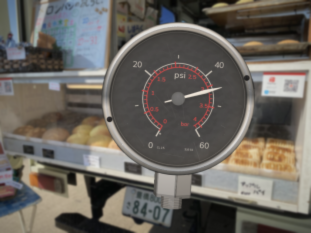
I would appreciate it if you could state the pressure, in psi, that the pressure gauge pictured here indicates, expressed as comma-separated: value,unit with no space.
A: 45,psi
